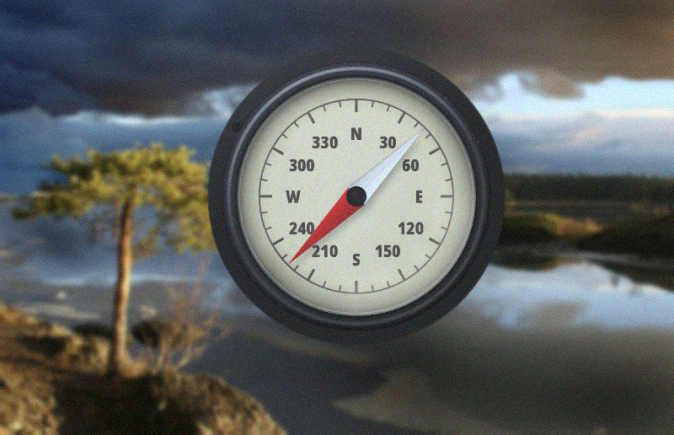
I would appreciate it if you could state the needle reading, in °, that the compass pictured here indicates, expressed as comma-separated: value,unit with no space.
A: 225,°
